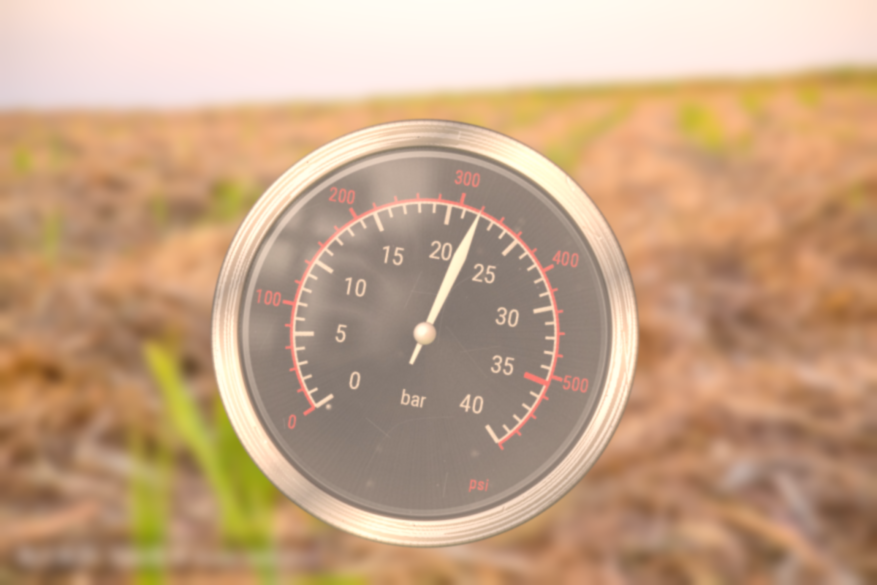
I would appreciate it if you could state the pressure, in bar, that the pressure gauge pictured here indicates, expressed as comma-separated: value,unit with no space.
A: 22,bar
